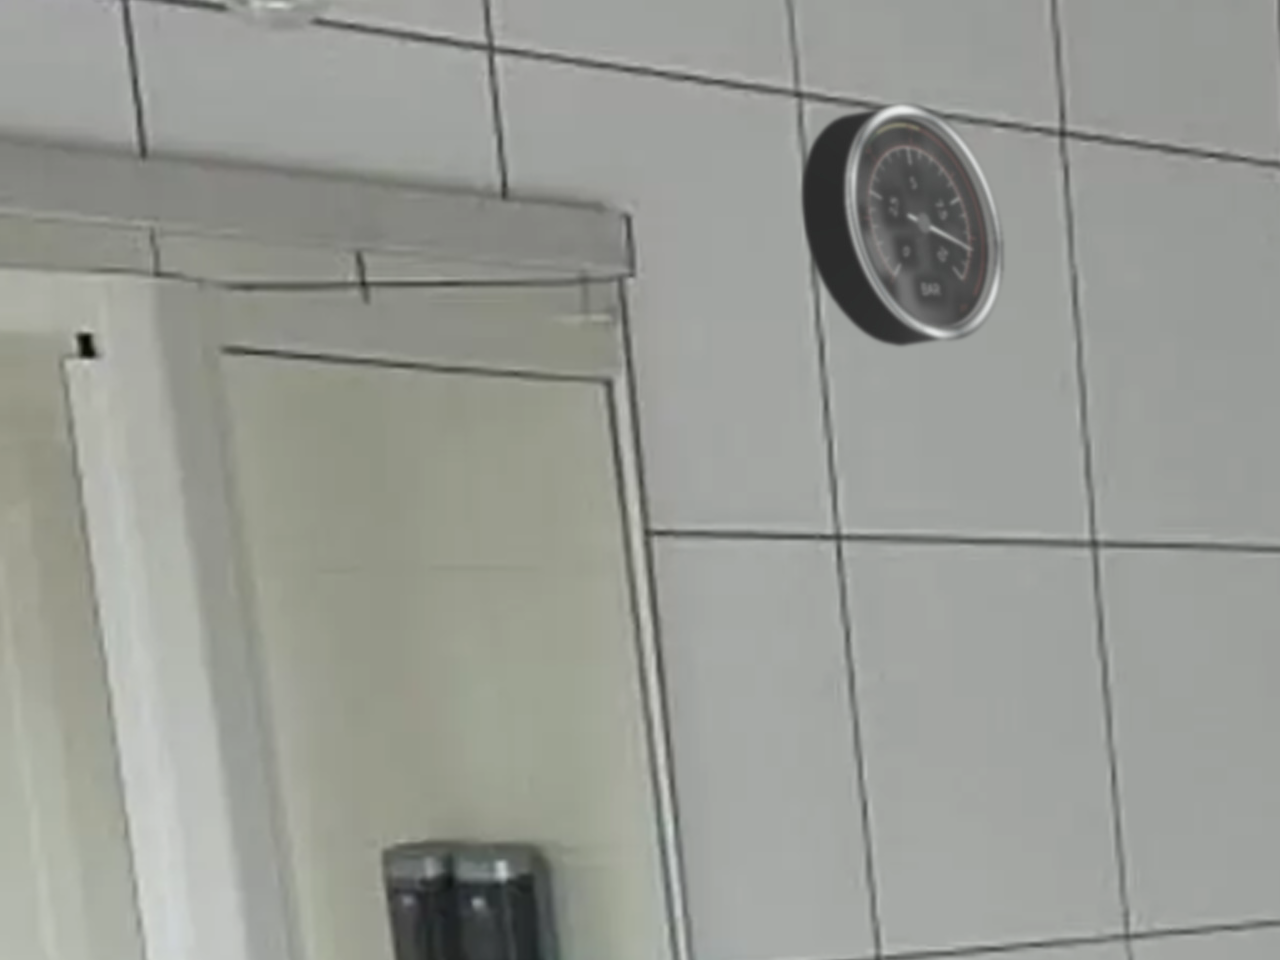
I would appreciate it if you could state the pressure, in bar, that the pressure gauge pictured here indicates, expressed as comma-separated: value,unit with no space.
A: 9,bar
